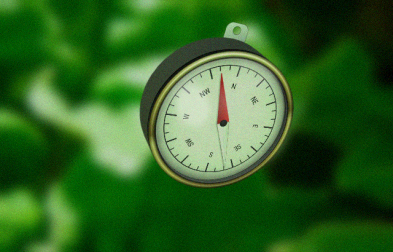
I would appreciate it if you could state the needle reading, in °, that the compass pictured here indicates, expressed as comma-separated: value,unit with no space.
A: 340,°
